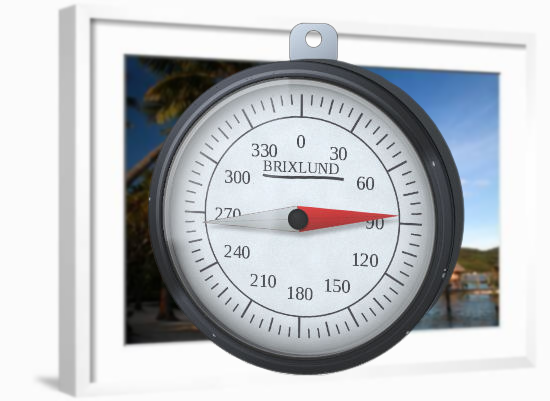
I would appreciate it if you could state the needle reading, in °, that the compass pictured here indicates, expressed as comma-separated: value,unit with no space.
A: 85,°
